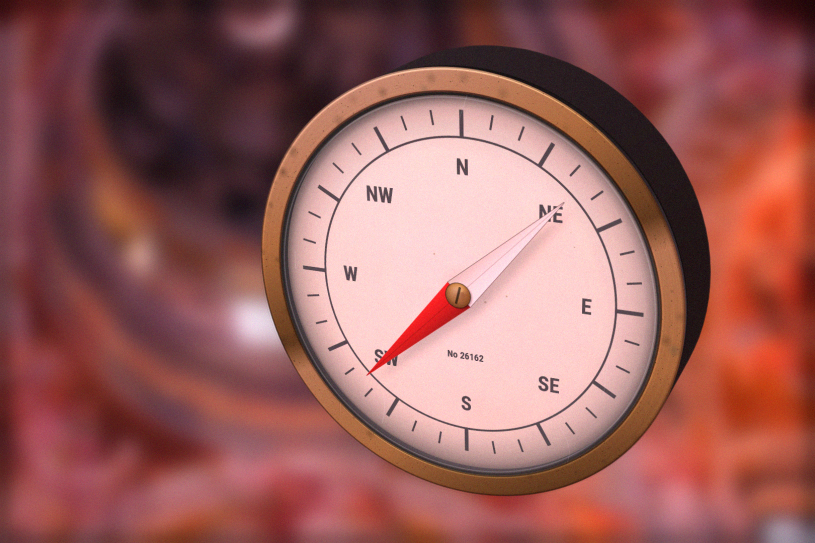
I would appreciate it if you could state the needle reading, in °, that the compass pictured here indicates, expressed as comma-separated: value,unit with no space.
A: 225,°
